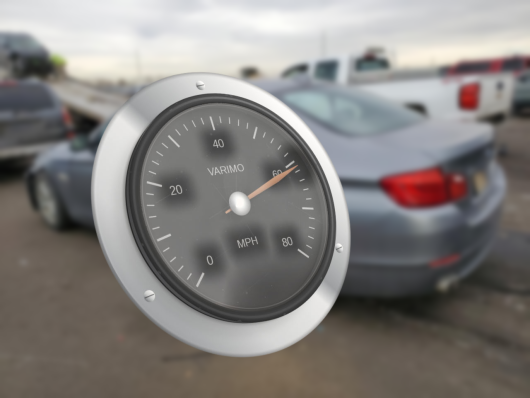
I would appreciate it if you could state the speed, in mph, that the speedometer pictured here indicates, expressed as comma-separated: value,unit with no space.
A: 61,mph
